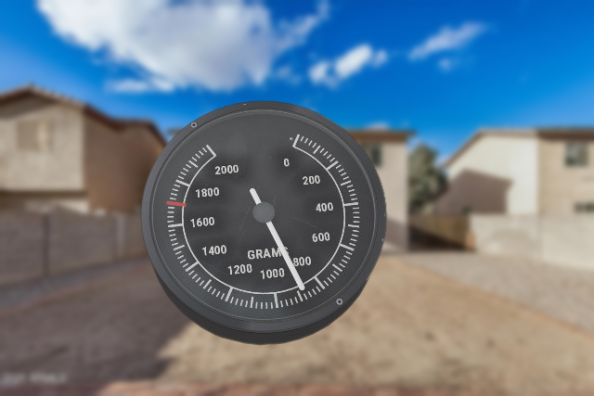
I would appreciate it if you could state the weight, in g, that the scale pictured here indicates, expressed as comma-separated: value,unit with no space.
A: 880,g
